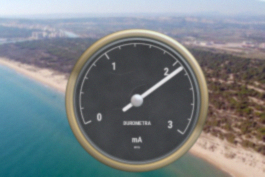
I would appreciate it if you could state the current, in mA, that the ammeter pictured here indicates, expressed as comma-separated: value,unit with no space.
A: 2.1,mA
